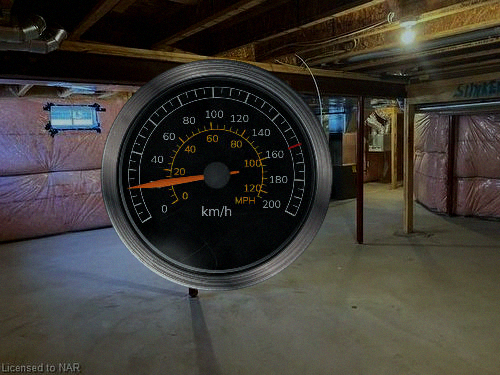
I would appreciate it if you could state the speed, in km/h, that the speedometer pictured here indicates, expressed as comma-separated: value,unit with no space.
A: 20,km/h
